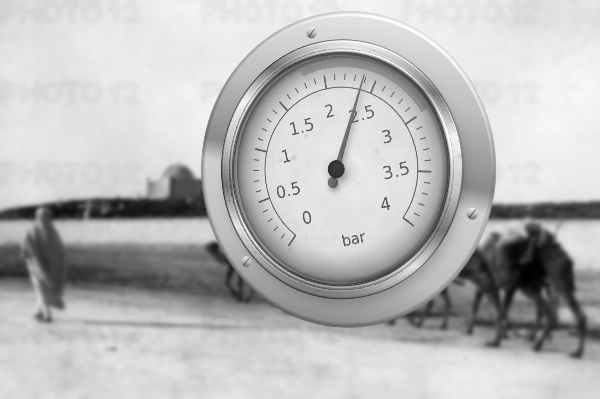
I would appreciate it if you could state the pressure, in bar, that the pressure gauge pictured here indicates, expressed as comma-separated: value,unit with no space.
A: 2.4,bar
